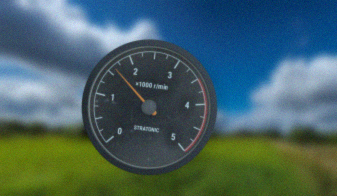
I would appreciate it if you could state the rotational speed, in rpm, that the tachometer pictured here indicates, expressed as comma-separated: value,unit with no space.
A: 1625,rpm
